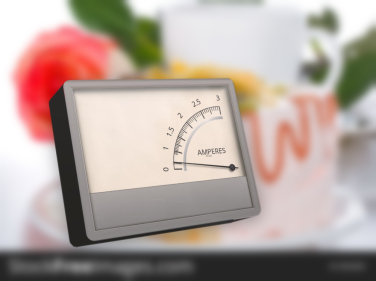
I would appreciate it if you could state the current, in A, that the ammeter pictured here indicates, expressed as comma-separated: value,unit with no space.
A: 0.5,A
